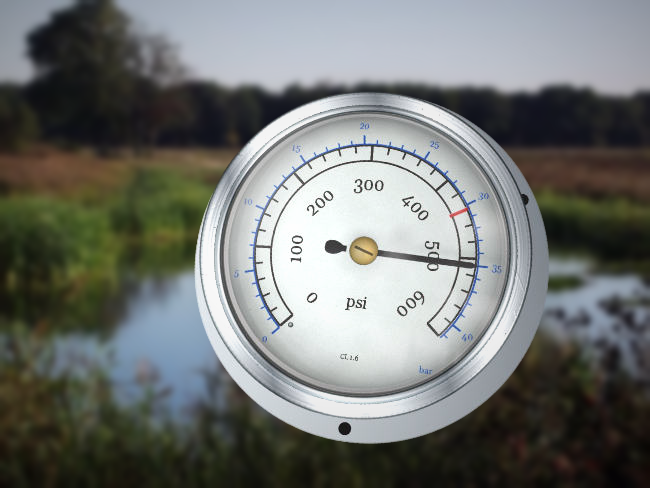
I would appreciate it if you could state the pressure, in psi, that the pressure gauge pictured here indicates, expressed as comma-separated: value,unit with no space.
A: 510,psi
